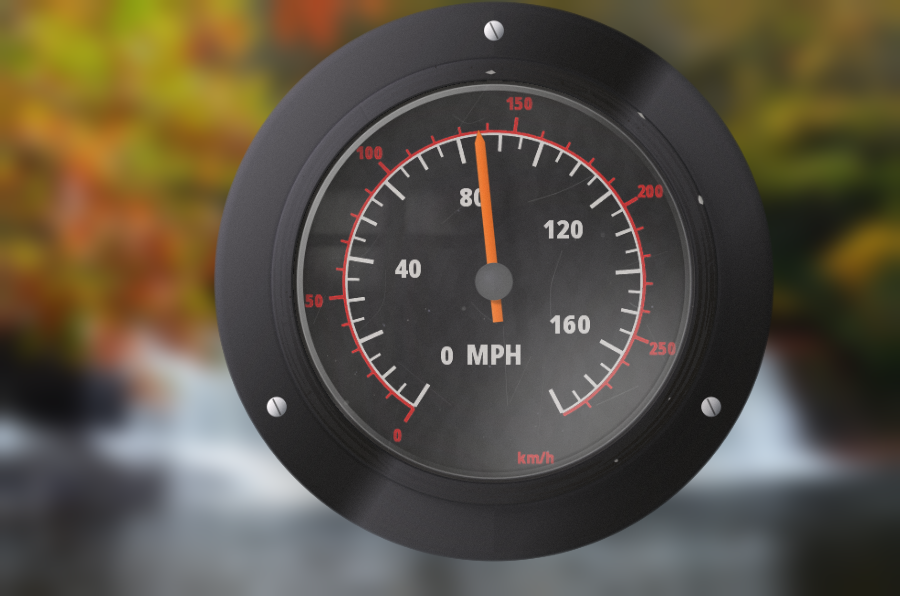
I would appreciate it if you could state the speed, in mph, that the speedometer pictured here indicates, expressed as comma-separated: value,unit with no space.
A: 85,mph
